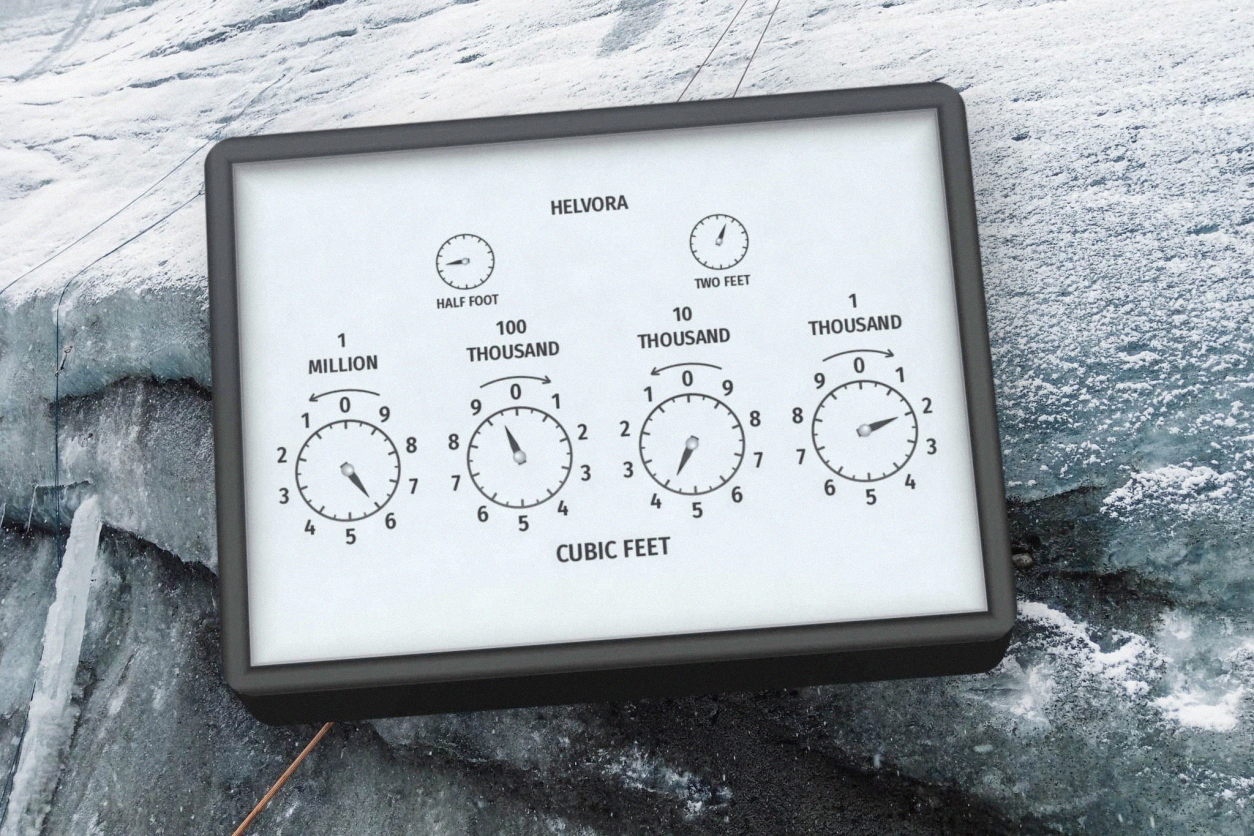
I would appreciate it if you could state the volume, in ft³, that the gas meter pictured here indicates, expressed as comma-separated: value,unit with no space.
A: 594200,ft³
